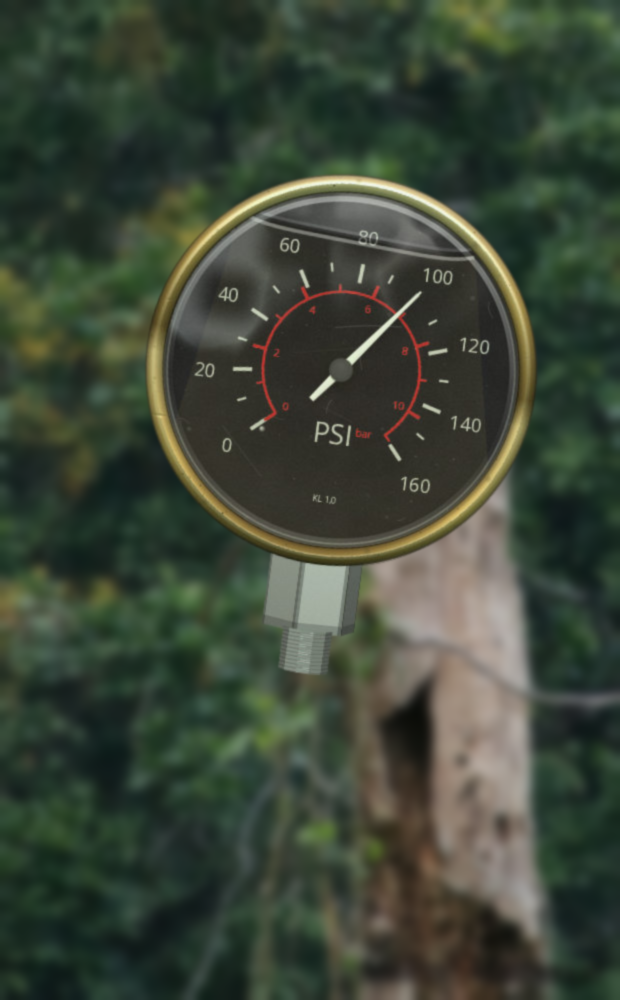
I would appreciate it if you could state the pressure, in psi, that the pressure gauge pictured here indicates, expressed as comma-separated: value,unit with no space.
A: 100,psi
